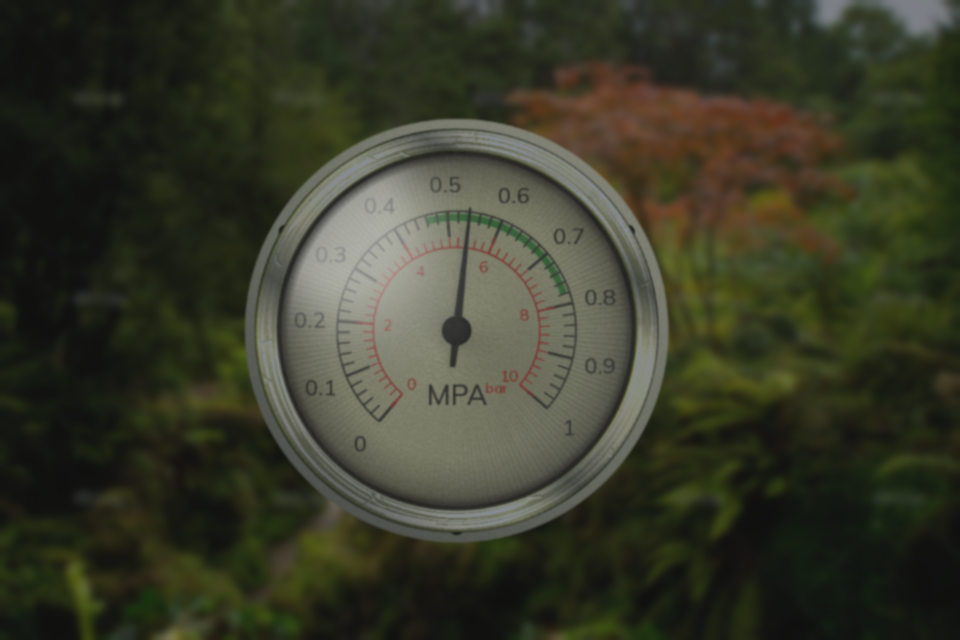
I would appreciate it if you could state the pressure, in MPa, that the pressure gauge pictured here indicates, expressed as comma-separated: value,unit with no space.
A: 0.54,MPa
